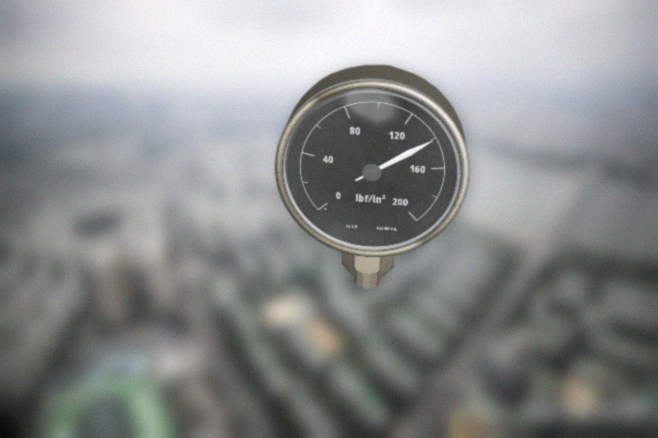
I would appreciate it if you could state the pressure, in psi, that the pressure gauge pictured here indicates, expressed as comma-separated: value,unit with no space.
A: 140,psi
